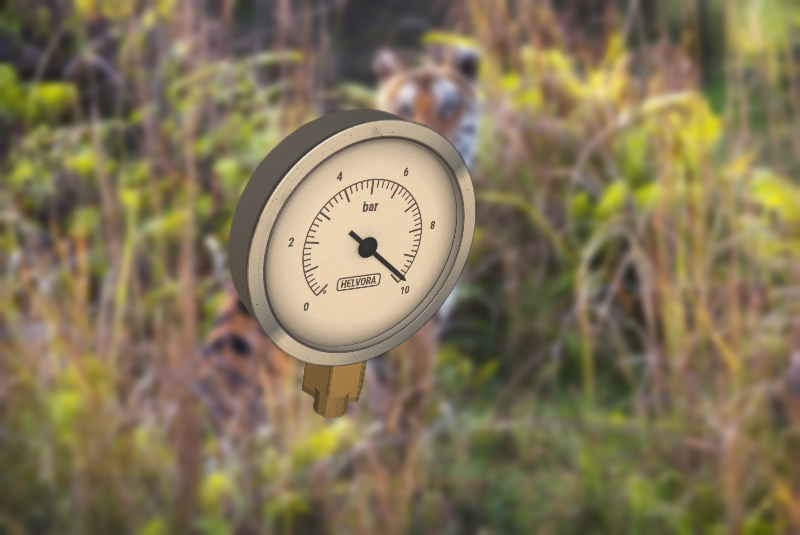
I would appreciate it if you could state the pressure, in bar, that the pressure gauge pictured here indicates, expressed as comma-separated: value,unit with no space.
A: 9.8,bar
